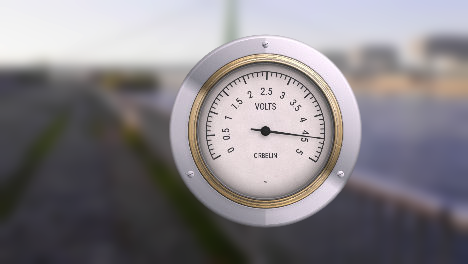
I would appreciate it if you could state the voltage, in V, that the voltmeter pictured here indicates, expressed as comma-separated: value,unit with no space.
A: 4.5,V
